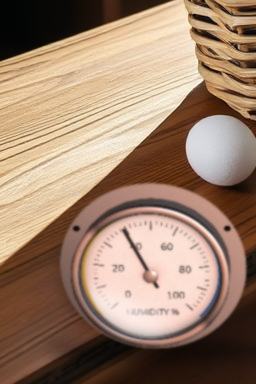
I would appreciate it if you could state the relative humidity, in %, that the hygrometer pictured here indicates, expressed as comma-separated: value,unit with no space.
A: 40,%
